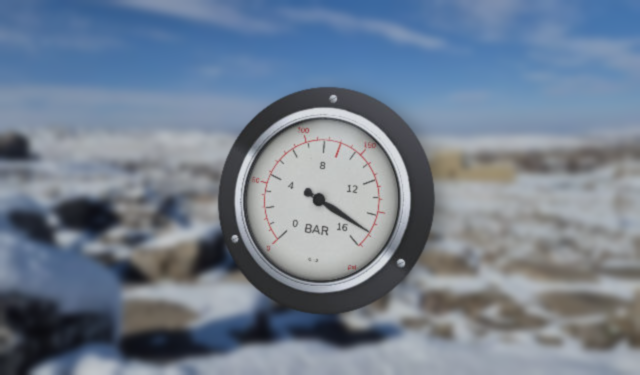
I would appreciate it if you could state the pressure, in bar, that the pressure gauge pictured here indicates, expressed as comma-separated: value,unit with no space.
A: 15,bar
